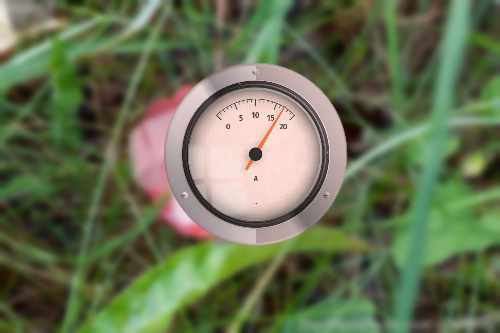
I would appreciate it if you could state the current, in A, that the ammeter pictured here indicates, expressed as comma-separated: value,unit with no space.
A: 17,A
